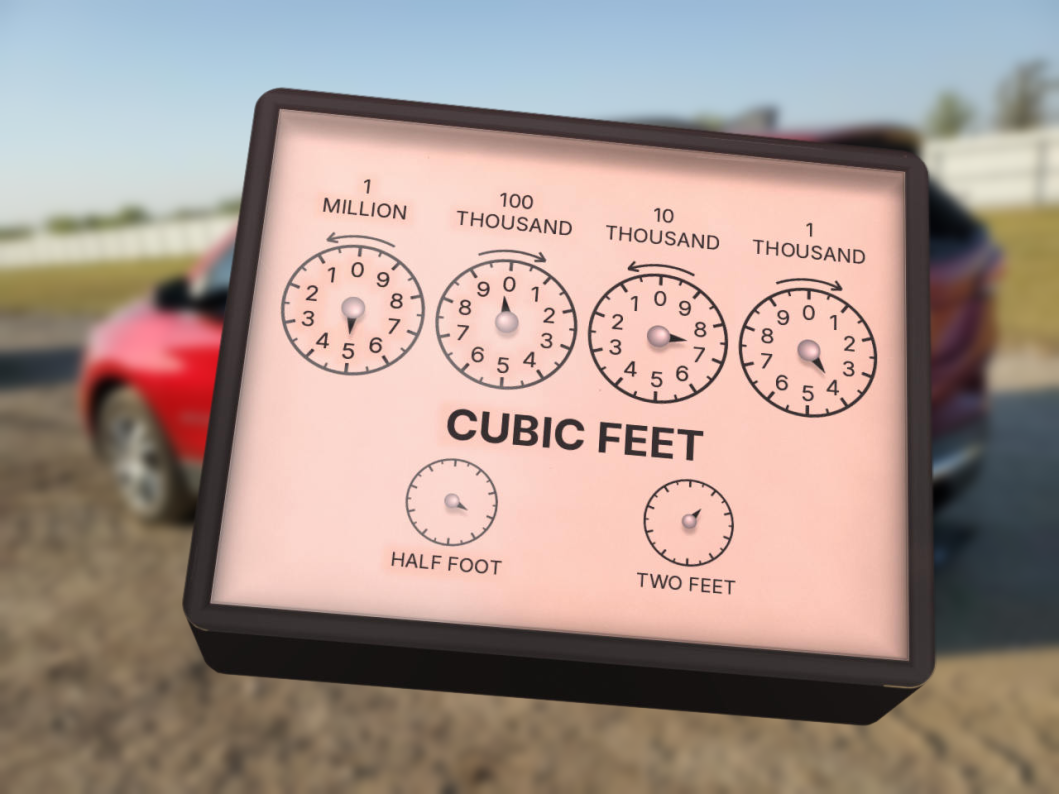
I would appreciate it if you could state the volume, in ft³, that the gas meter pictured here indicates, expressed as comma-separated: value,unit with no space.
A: 497400,ft³
